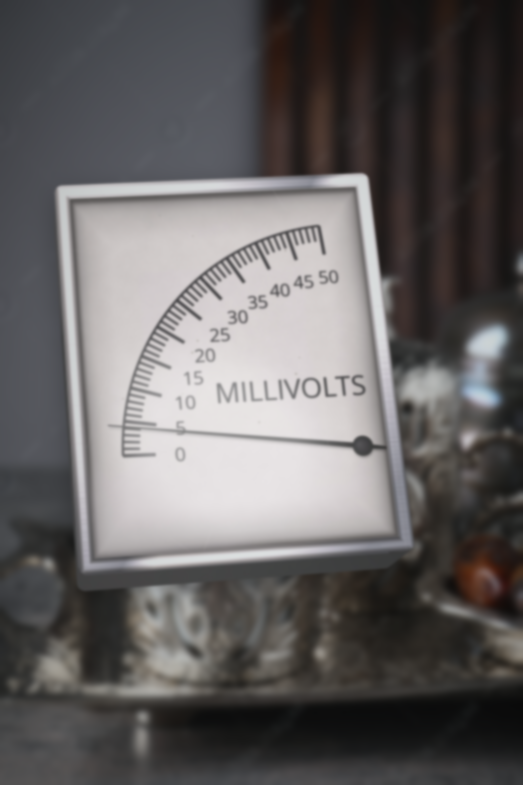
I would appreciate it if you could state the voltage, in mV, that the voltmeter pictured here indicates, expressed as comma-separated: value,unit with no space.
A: 4,mV
